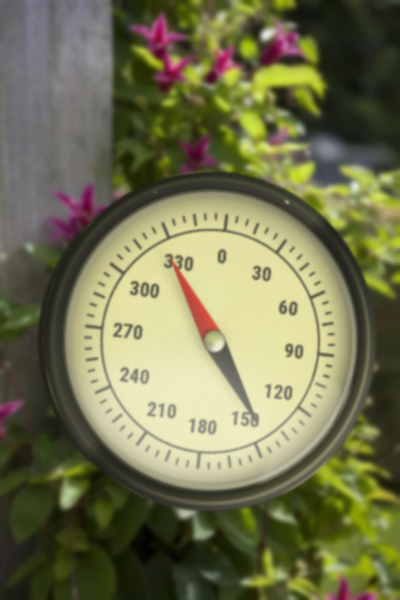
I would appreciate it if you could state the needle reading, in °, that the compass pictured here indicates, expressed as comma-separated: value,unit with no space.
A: 325,°
